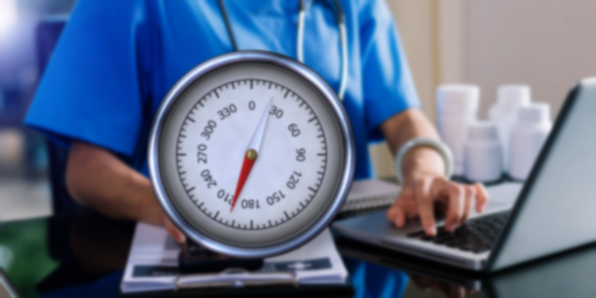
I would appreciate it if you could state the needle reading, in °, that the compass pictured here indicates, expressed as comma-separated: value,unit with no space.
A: 200,°
